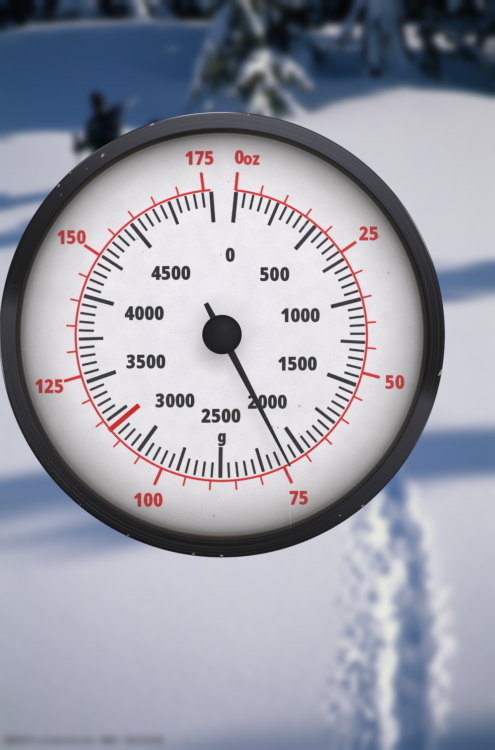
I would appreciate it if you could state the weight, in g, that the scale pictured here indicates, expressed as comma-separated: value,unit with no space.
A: 2100,g
